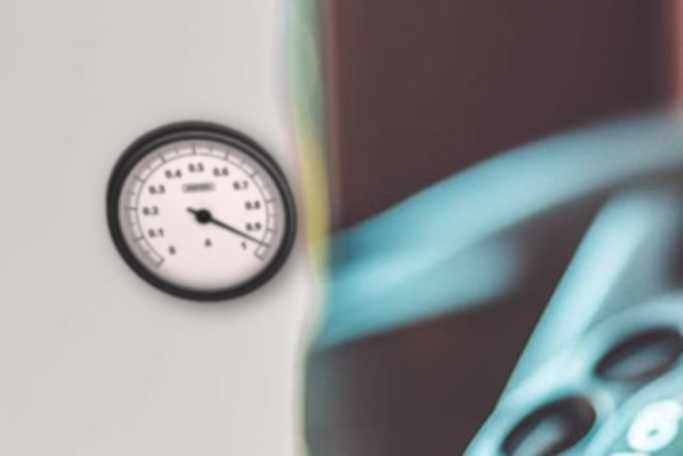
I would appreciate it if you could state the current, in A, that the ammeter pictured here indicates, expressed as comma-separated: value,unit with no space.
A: 0.95,A
